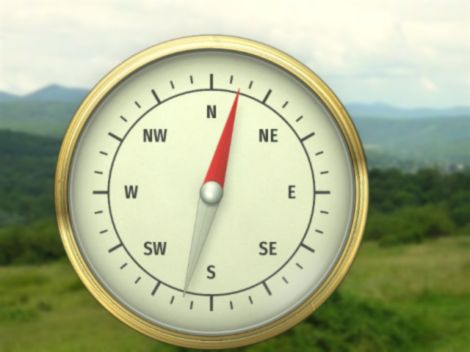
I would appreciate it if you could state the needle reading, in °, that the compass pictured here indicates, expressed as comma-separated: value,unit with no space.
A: 15,°
